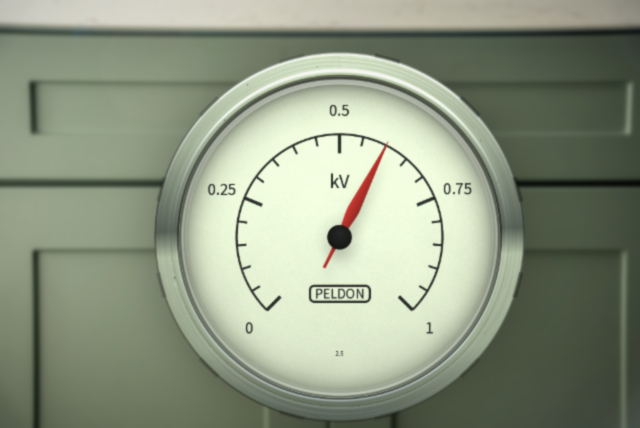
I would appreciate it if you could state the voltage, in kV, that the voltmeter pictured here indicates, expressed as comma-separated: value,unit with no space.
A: 0.6,kV
